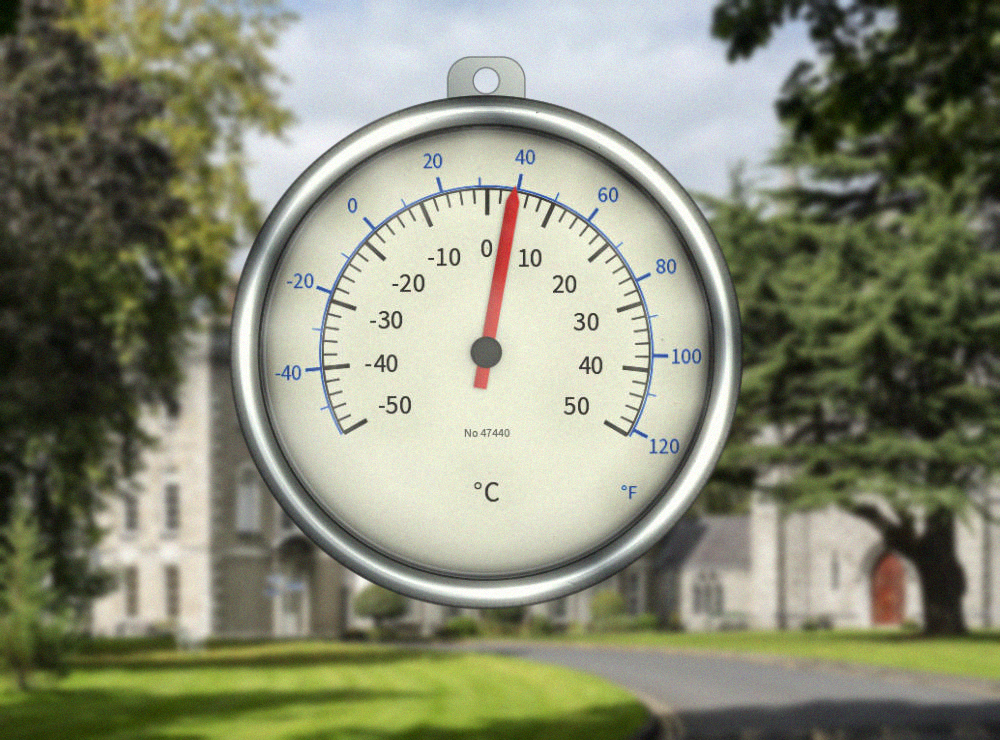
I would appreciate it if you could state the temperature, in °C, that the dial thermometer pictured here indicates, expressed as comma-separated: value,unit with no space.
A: 4,°C
